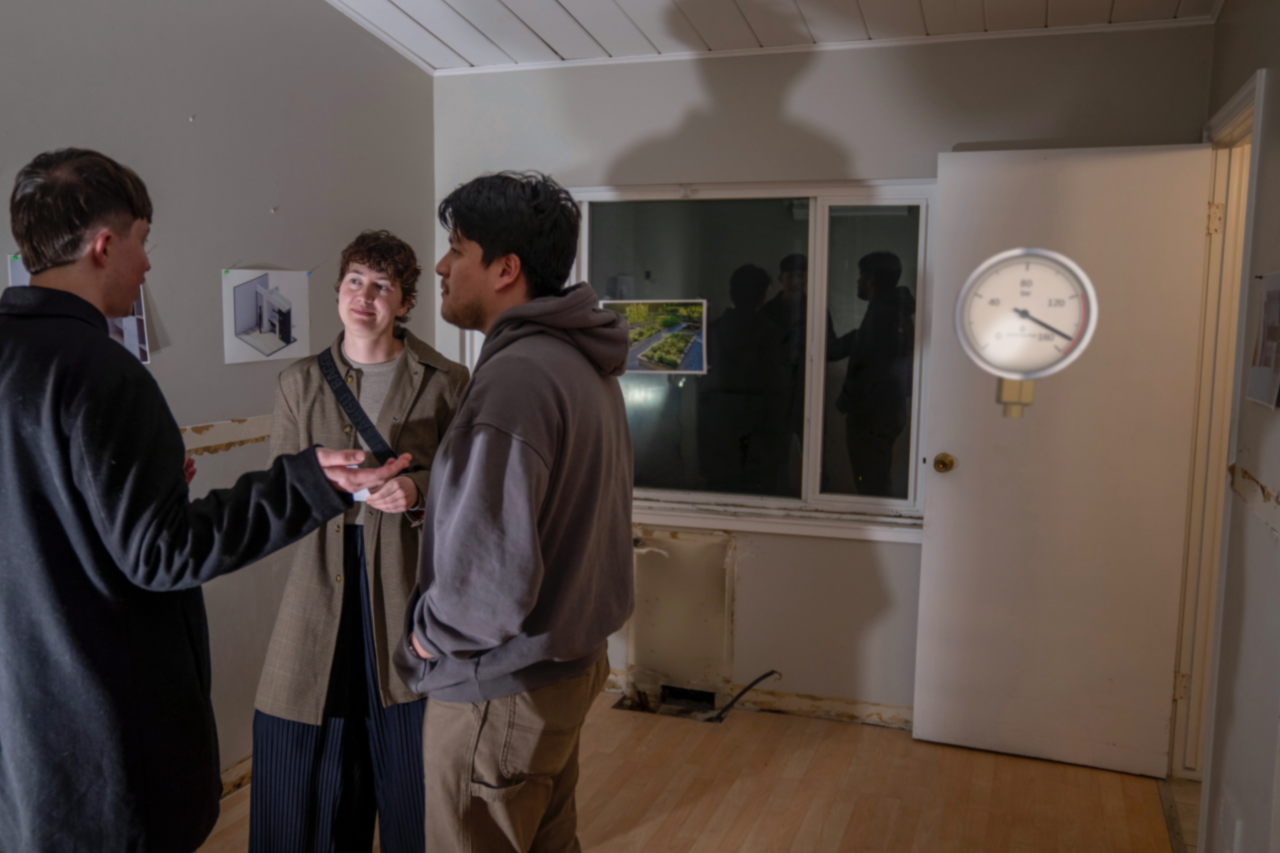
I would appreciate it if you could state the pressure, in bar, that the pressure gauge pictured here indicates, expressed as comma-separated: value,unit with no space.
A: 150,bar
